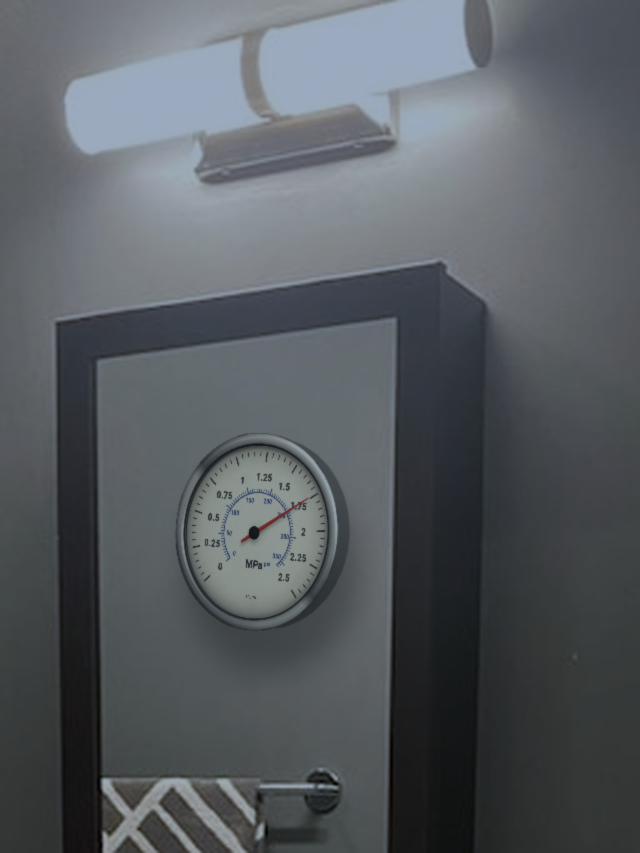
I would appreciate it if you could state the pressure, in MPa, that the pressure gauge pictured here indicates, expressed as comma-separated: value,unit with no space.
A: 1.75,MPa
